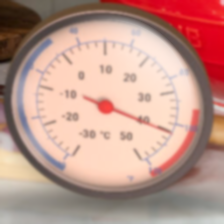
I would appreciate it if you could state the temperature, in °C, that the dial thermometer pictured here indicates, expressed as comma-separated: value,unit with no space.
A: 40,°C
